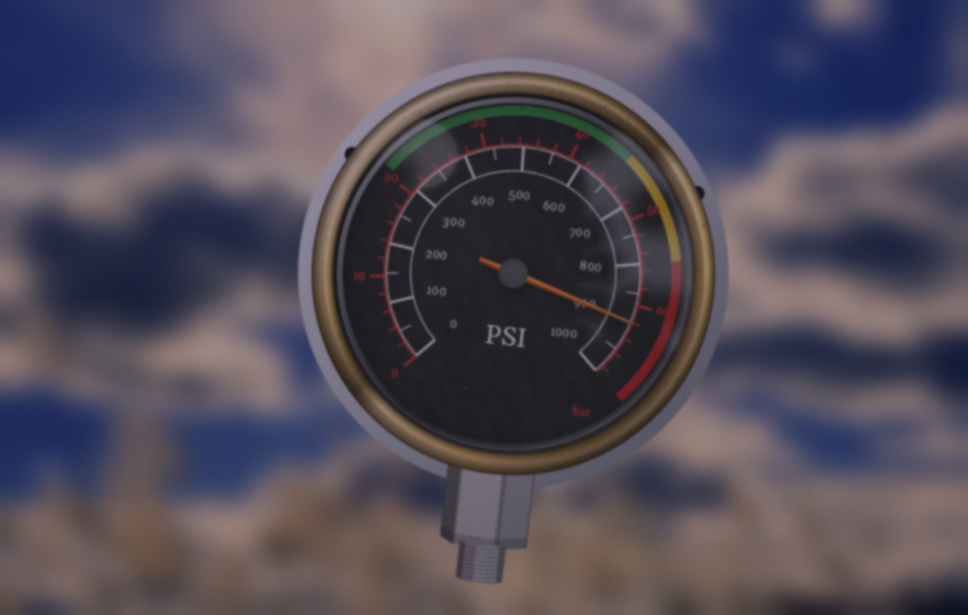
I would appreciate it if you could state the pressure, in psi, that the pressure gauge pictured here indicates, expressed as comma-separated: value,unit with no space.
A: 900,psi
